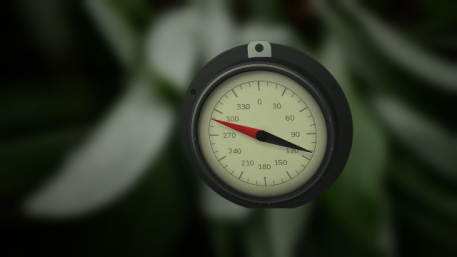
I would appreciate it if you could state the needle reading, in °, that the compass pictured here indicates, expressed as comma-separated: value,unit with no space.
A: 290,°
